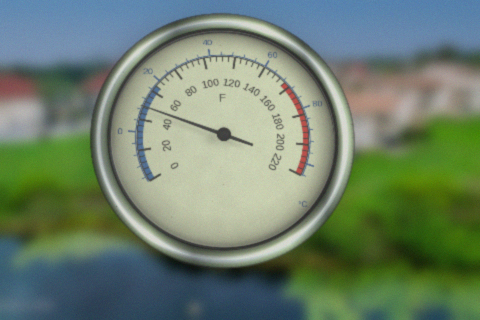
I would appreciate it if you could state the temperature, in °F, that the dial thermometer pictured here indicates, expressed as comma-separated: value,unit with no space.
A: 48,°F
